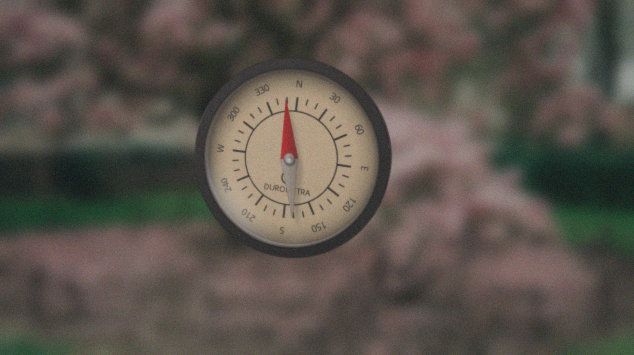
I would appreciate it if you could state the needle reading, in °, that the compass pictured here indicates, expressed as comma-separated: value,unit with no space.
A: 350,°
